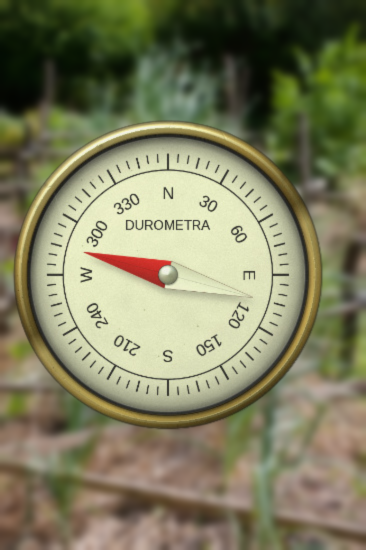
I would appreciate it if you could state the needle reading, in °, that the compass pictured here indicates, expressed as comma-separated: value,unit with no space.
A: 285,°
